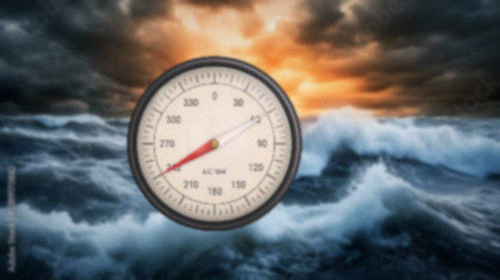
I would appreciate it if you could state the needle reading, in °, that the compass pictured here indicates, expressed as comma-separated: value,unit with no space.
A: 240,°
